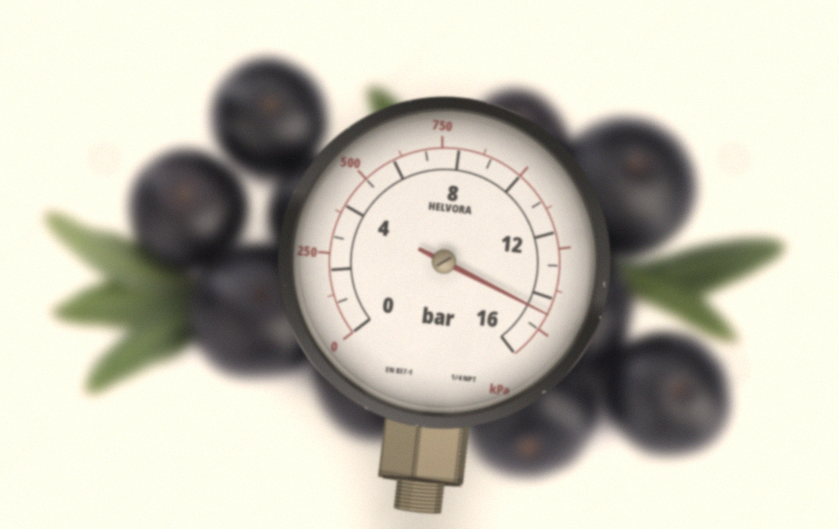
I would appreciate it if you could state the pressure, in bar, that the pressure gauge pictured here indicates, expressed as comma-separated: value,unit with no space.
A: 14.5,bar
